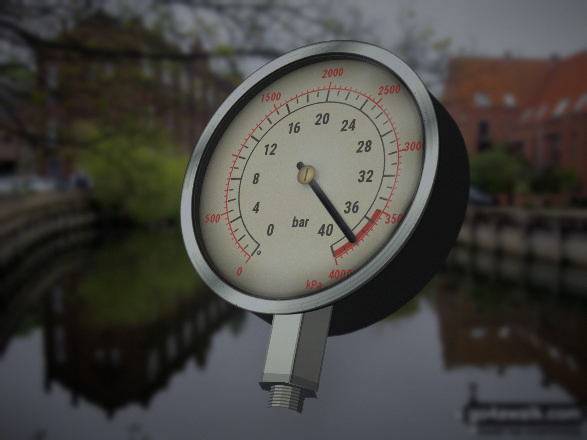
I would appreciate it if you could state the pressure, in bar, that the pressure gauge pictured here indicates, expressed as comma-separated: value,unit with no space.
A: 38,bar
